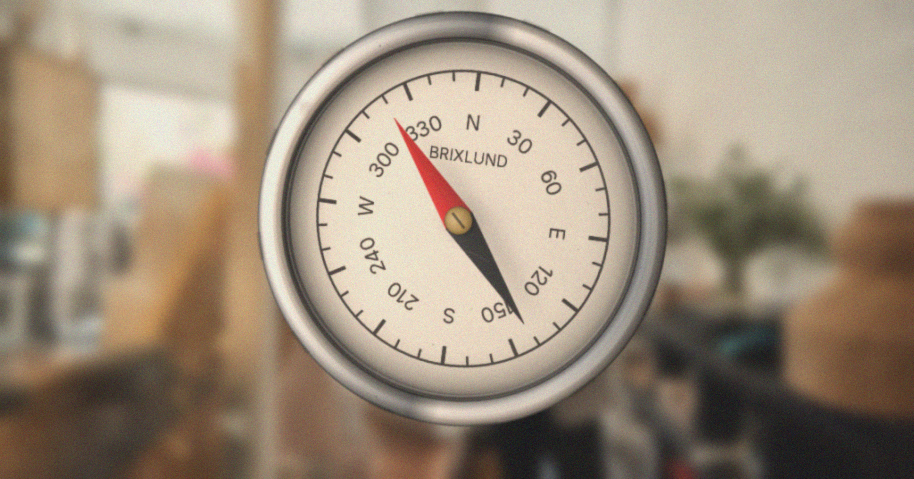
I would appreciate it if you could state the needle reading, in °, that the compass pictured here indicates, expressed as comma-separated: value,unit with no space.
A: 320,°
